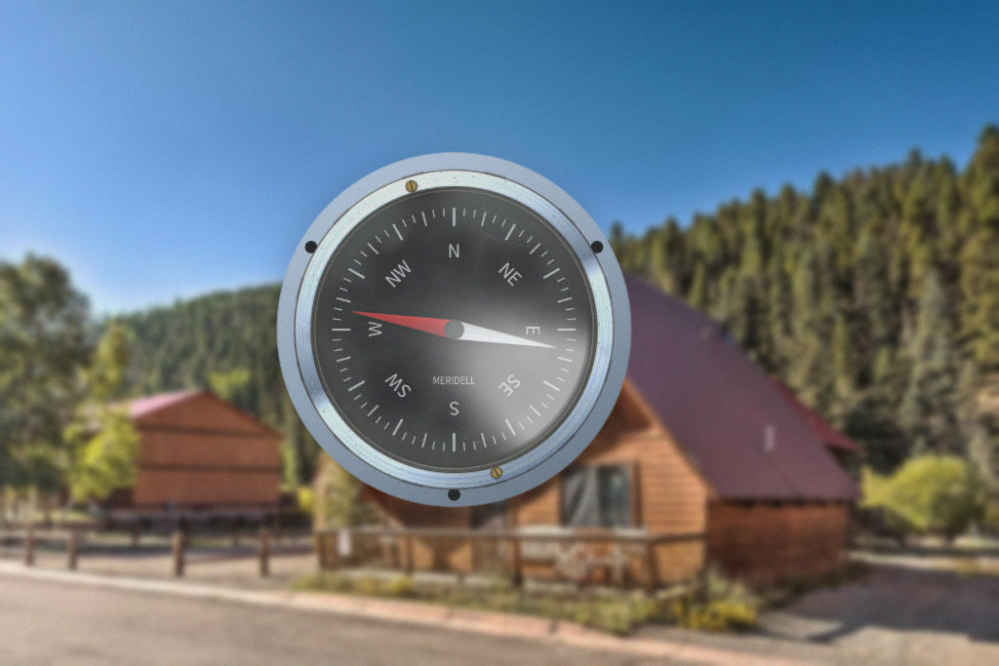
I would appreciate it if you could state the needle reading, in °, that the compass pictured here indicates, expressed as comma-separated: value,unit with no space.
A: 280,°
